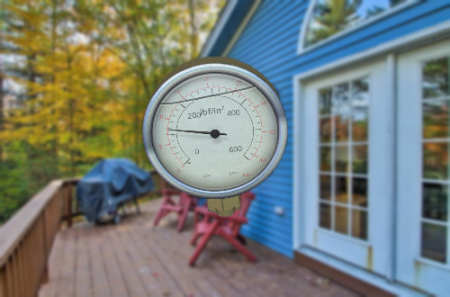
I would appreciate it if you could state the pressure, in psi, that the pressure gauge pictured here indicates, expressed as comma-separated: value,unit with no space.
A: 120,psi
